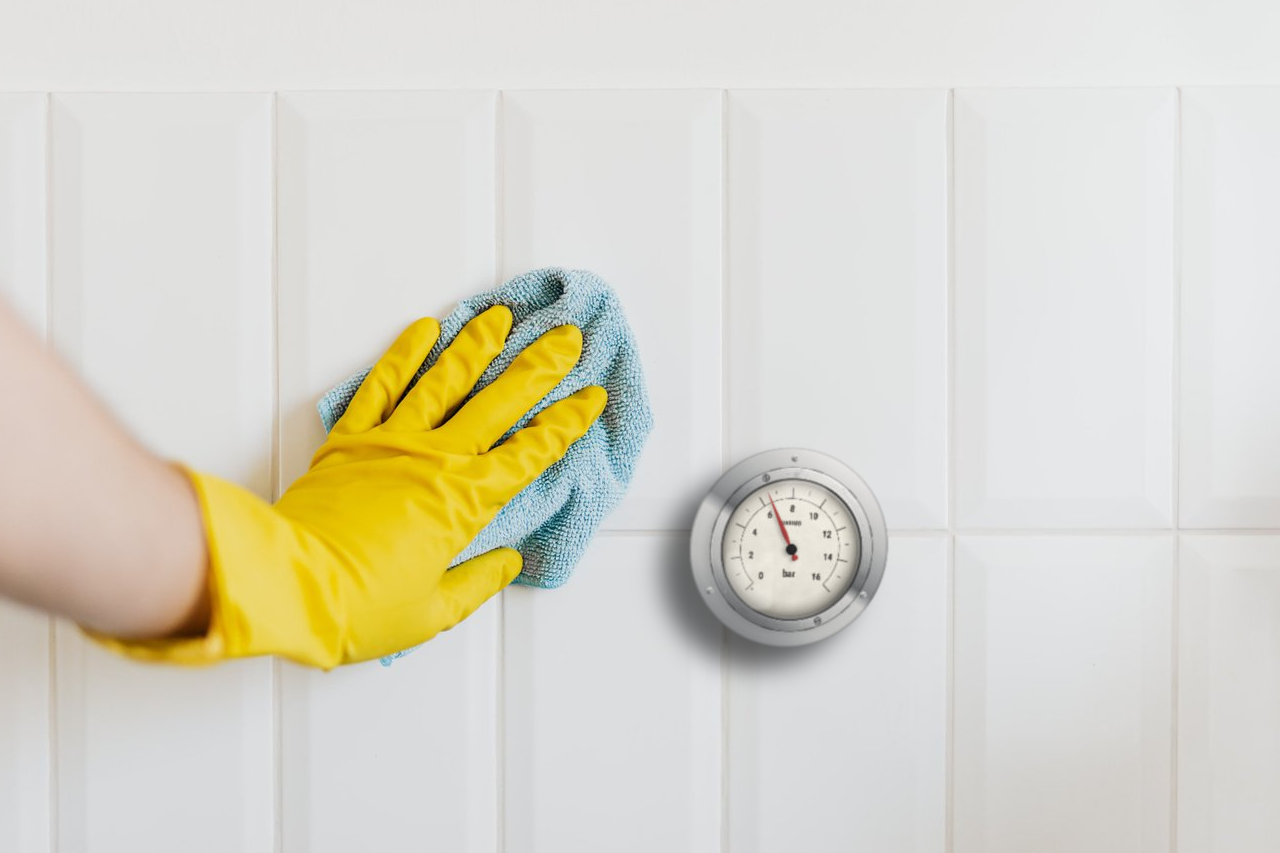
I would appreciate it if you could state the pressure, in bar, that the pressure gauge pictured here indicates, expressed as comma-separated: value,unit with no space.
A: 6.5,bar
